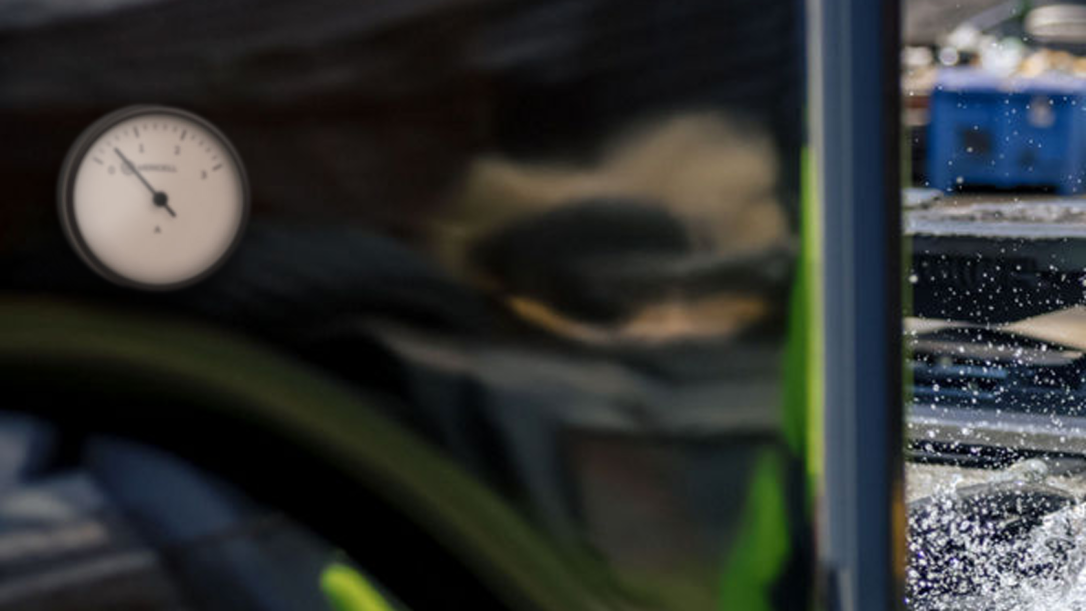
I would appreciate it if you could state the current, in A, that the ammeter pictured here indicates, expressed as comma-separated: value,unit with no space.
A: 0.4,A
